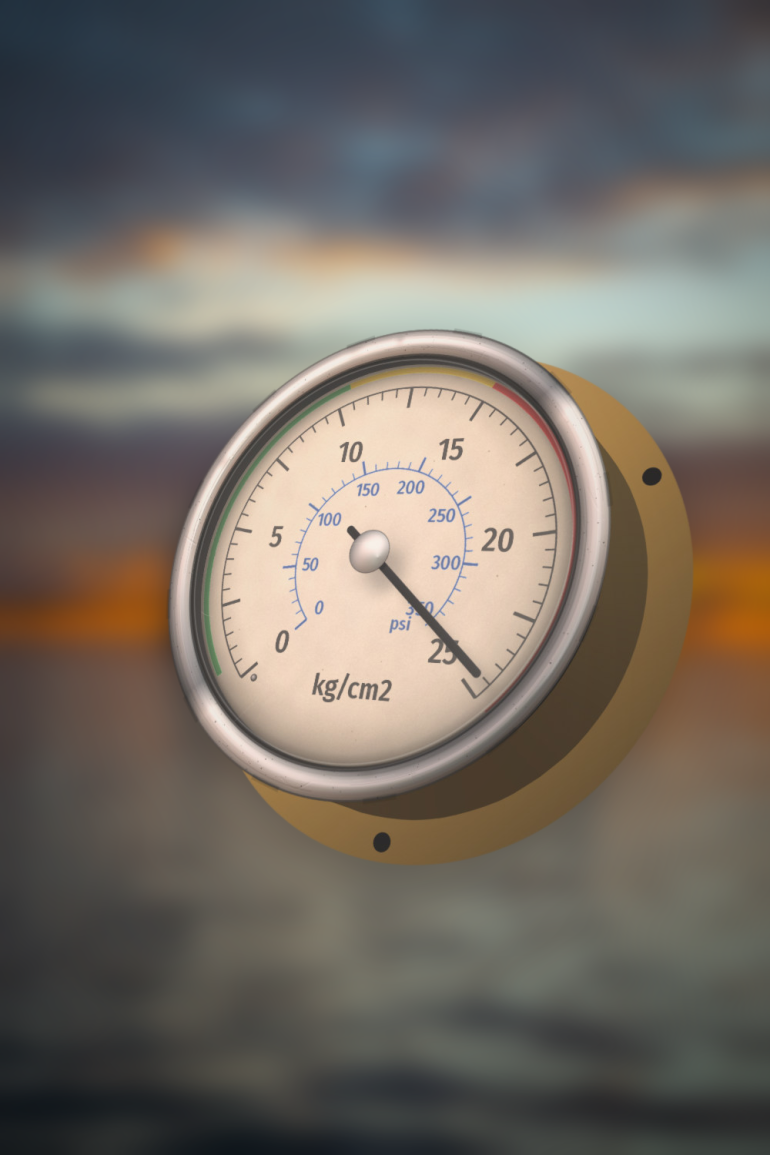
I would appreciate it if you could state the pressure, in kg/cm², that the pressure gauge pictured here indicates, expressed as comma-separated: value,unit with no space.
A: 24.5,kg/cm²
